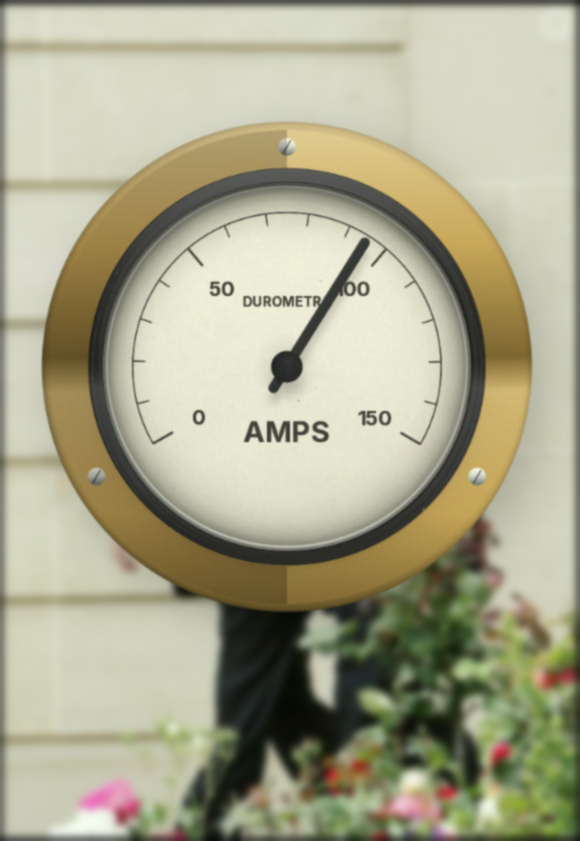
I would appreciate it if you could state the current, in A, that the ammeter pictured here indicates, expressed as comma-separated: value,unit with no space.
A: 95,A
